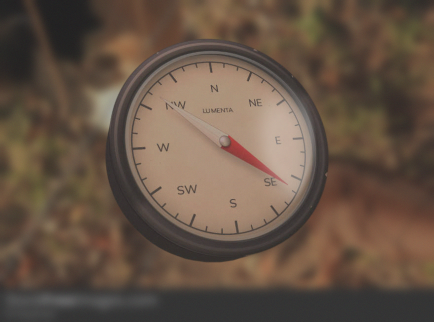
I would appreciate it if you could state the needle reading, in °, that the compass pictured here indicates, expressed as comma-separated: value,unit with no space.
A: 130,°
